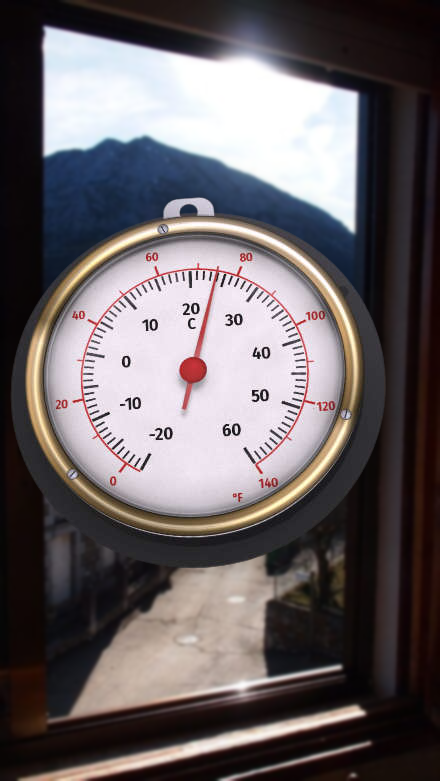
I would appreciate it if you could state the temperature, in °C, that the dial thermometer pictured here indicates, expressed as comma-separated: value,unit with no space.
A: 24,°C
